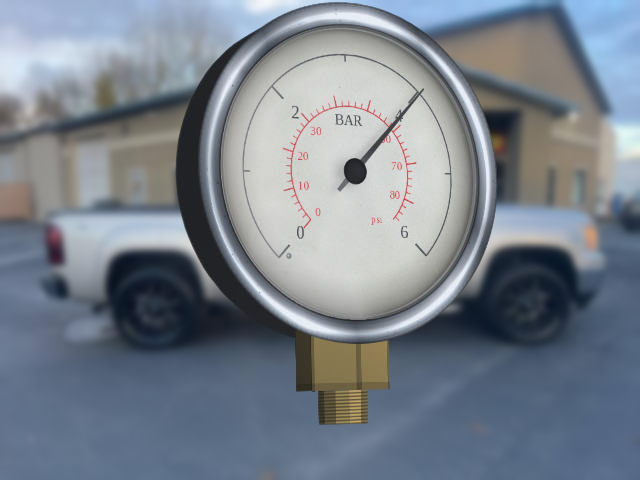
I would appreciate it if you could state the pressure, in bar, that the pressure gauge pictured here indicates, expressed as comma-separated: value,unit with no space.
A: 4,bar
